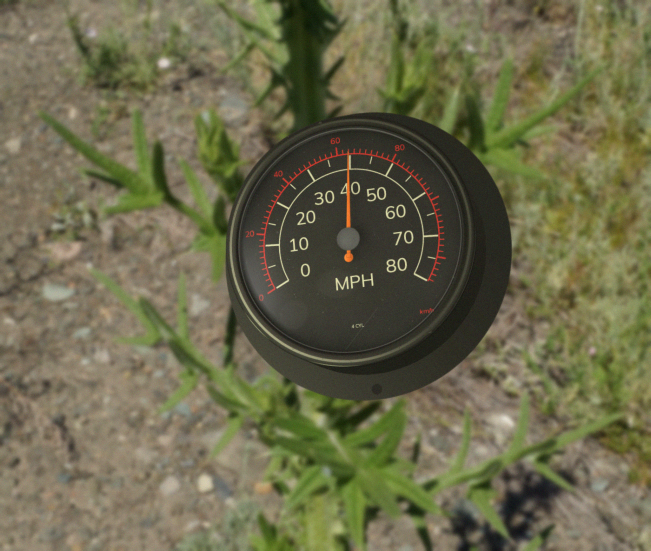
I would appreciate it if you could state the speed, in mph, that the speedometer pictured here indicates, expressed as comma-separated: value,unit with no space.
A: 40,mph
